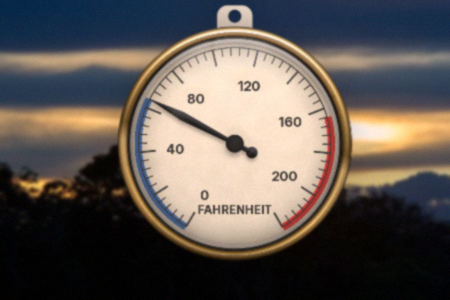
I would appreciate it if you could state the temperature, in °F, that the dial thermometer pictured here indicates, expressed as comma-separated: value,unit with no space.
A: 64,°F
